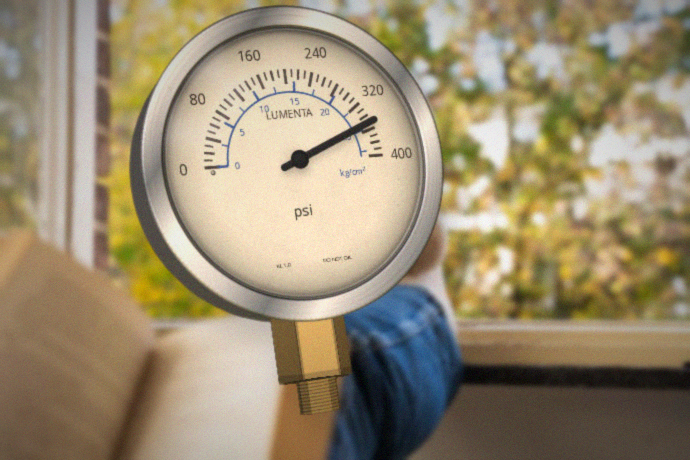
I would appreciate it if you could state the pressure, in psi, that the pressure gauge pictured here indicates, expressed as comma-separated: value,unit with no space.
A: 350,psi
